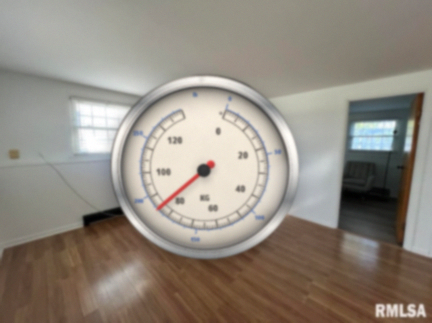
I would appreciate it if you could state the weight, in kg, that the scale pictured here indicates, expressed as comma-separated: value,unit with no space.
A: 85,kg
